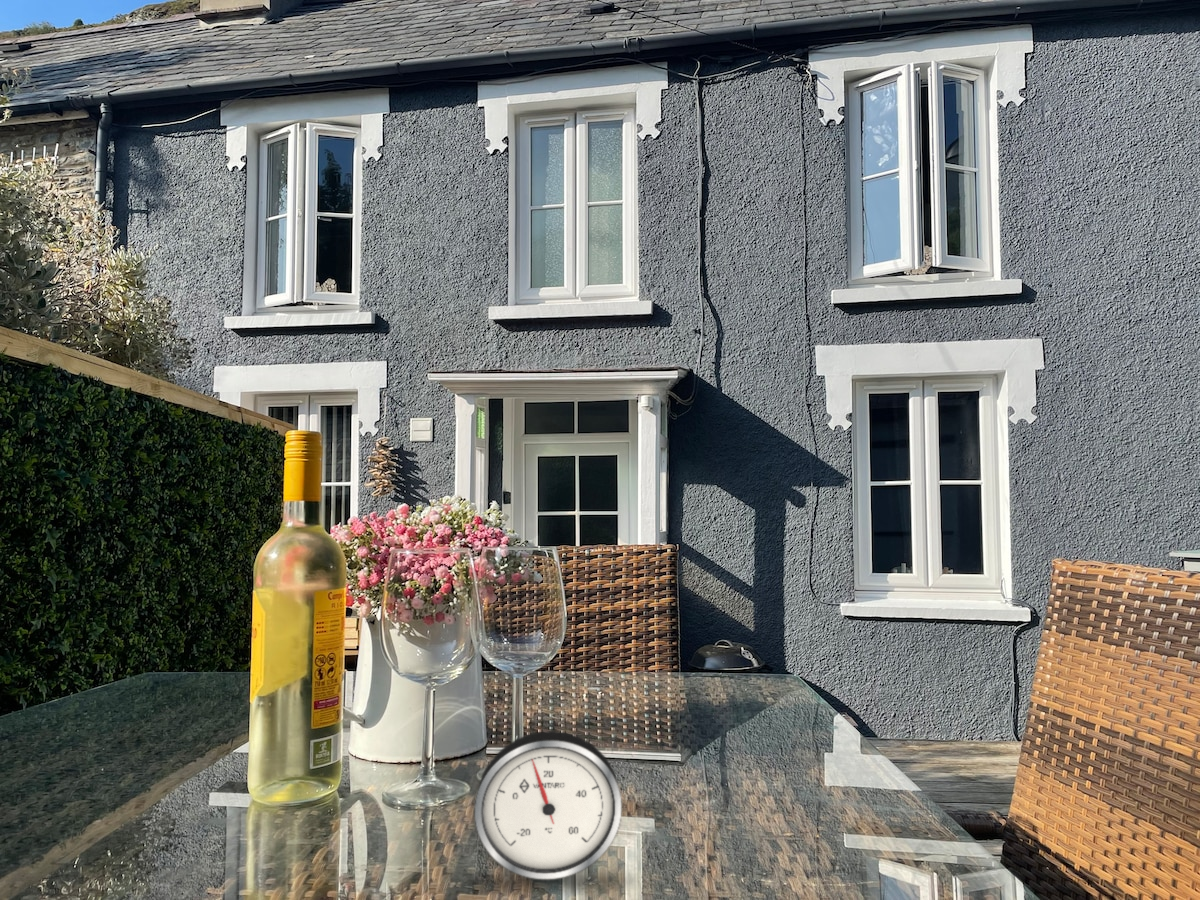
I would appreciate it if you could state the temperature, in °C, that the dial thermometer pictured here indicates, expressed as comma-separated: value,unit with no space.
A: 15,°C
